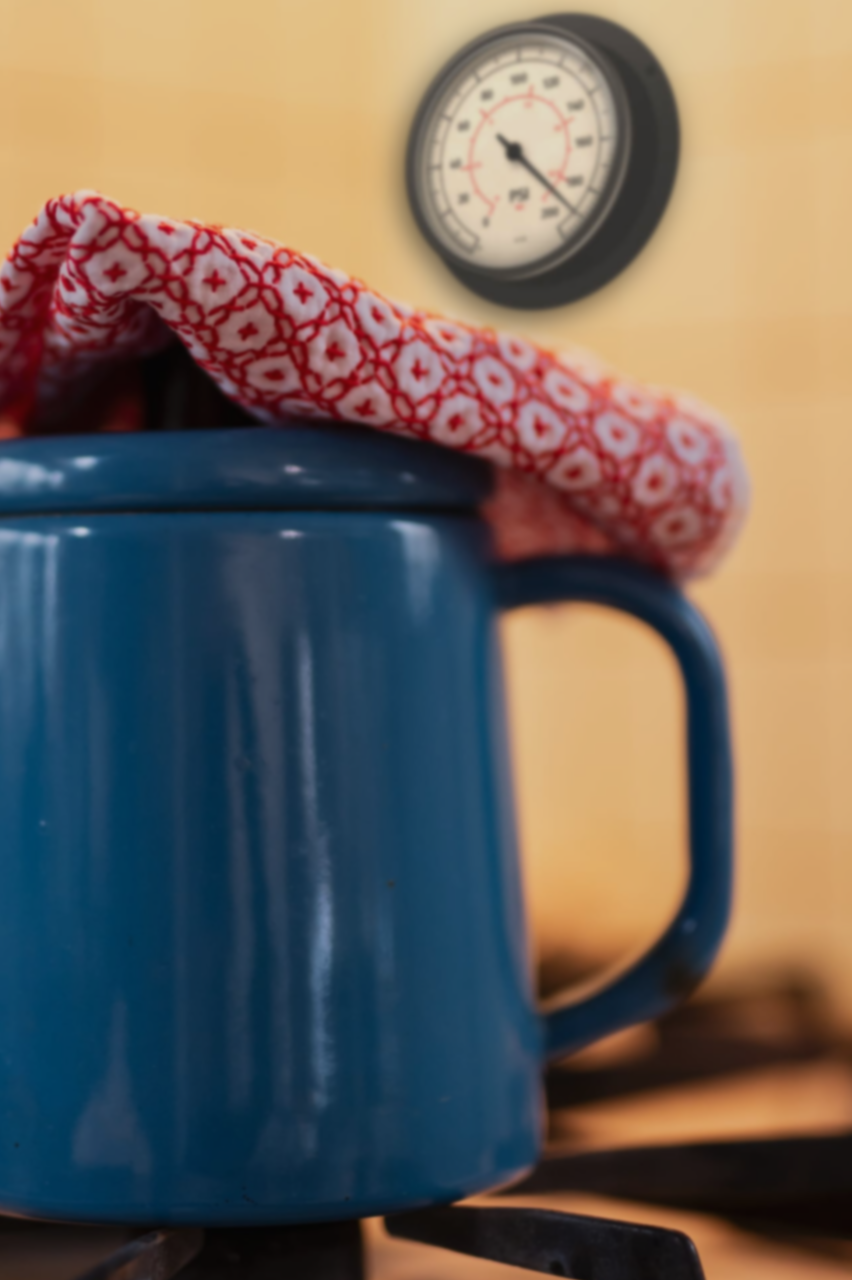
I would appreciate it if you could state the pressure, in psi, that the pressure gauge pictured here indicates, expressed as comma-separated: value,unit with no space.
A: 190,psi
